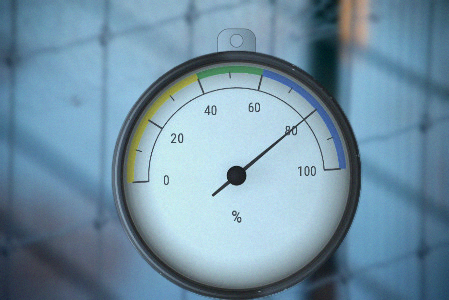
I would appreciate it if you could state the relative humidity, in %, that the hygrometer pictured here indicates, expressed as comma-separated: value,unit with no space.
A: 80,%
